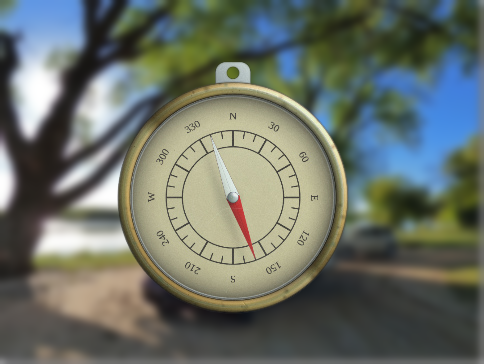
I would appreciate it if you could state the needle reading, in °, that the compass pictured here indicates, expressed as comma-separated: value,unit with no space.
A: 160,°
